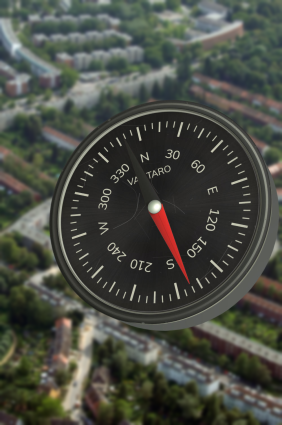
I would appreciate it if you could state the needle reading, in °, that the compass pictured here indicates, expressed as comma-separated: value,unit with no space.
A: 170,°
